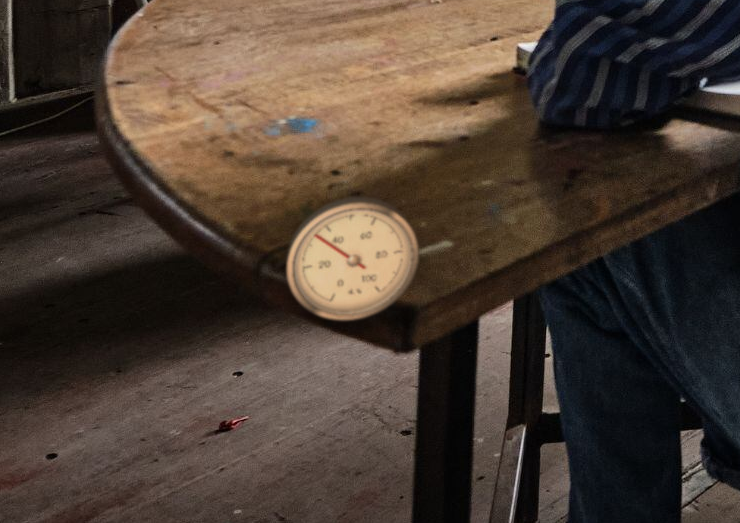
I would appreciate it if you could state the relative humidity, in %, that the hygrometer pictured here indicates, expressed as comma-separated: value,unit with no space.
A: 35,%
